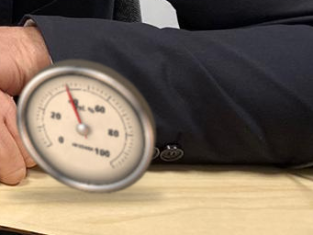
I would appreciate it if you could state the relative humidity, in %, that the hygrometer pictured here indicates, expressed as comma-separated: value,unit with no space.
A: 40,%
